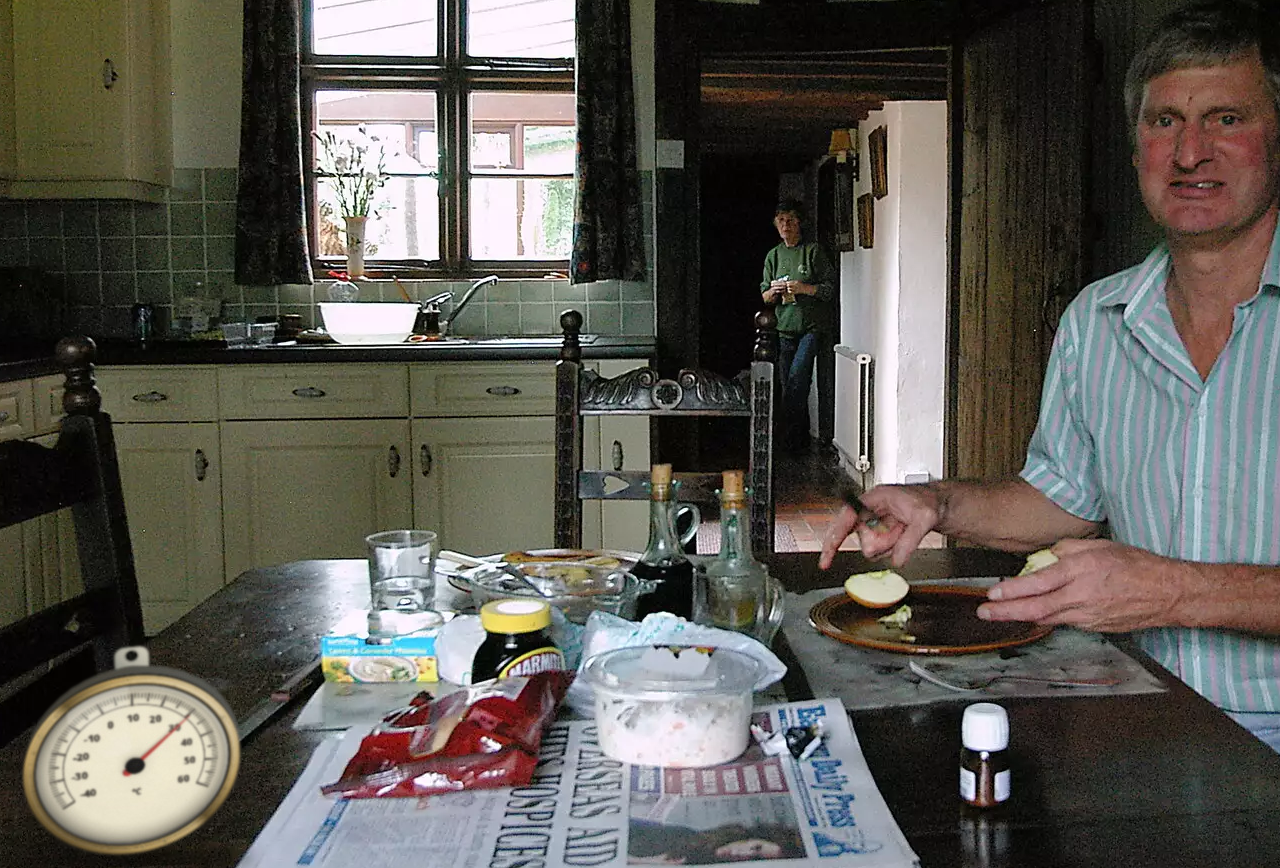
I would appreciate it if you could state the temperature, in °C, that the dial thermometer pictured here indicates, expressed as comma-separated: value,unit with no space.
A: 30,°C
